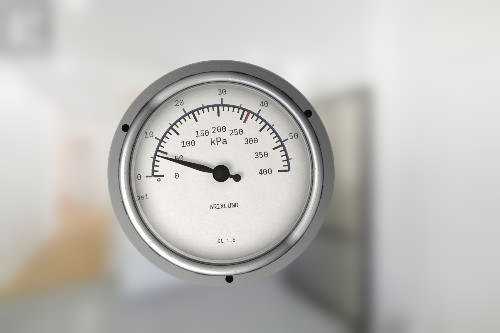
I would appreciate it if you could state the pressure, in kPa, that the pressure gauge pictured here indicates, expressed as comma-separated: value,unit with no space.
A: 40,kPa
